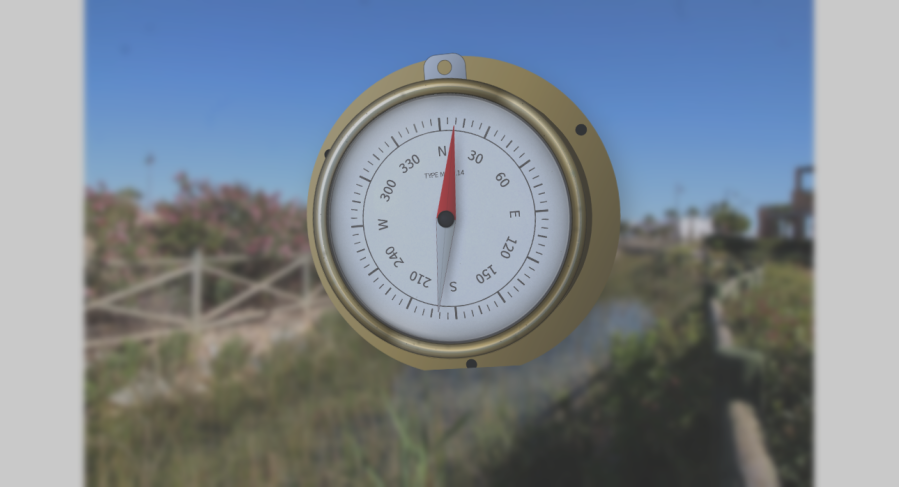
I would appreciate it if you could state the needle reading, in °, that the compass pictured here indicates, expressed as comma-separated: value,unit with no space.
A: 10,°
